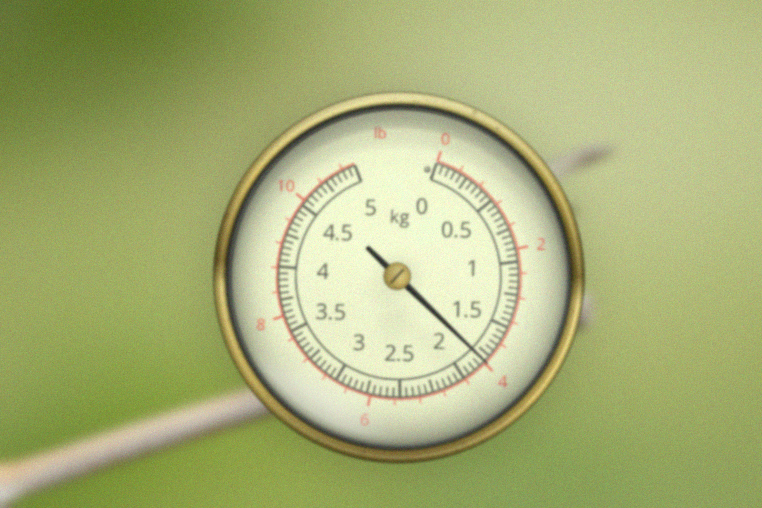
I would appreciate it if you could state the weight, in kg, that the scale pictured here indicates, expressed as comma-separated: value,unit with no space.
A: 1.8,kg
